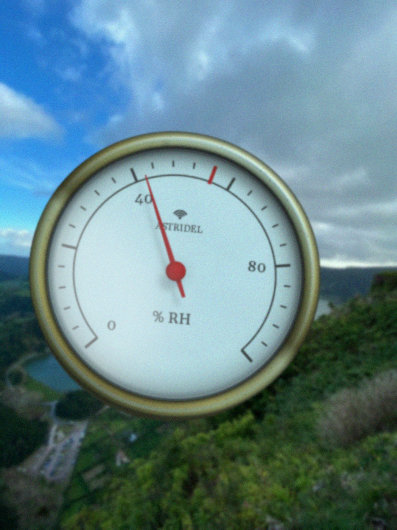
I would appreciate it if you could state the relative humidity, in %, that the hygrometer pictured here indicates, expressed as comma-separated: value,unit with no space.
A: 42,%
